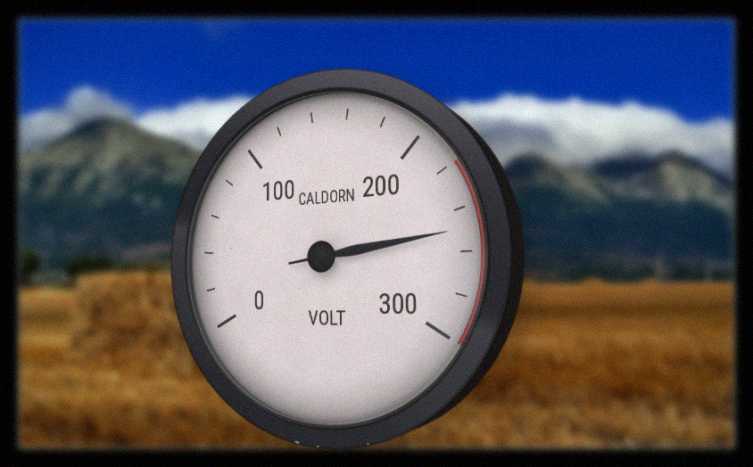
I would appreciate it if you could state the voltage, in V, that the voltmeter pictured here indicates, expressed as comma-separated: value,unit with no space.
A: 250,V
